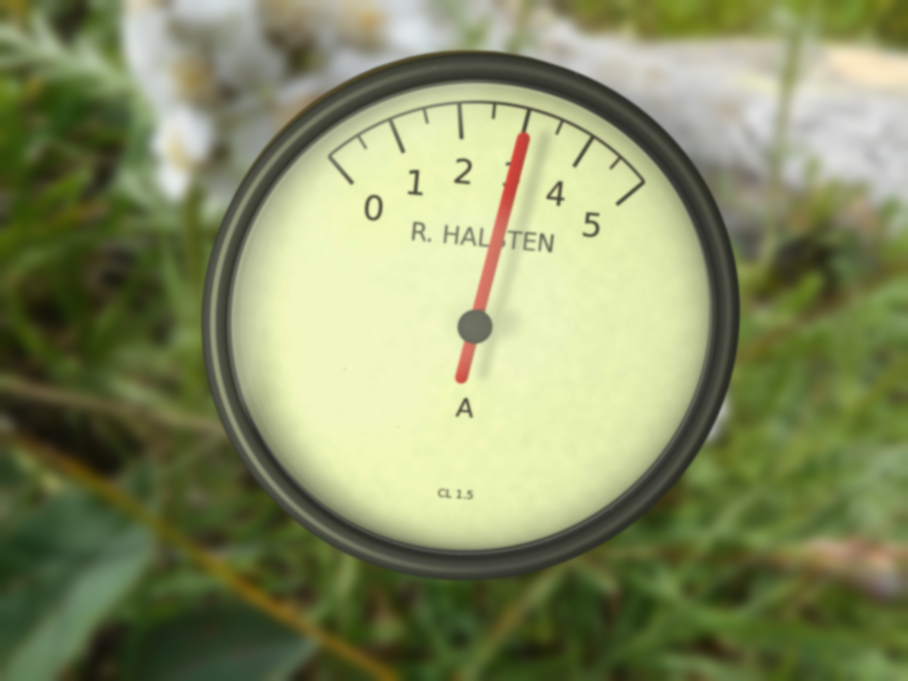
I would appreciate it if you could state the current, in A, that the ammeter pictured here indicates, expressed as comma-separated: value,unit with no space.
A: 3,A
